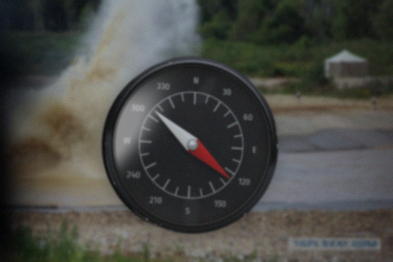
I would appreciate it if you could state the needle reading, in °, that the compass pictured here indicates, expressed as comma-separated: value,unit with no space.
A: 127.5,°
